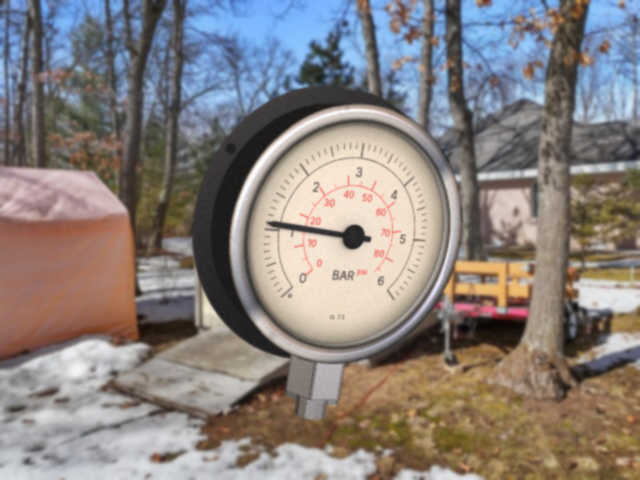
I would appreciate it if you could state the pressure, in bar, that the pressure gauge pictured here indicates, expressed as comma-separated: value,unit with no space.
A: 1.1,bar
